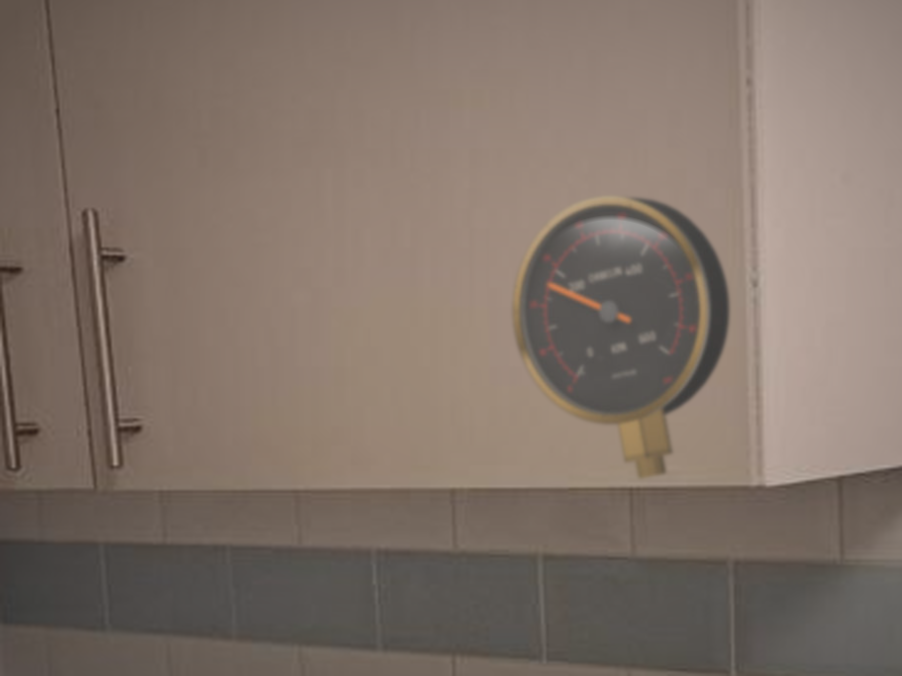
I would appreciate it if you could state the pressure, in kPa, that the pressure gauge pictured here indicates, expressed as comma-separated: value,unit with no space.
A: 175,kPa
